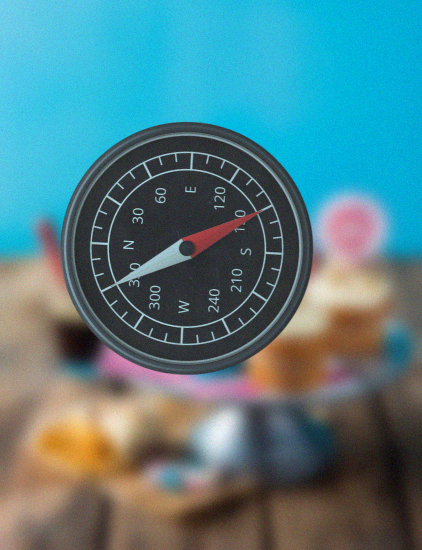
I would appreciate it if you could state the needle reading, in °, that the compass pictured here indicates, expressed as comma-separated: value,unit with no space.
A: 150,°
